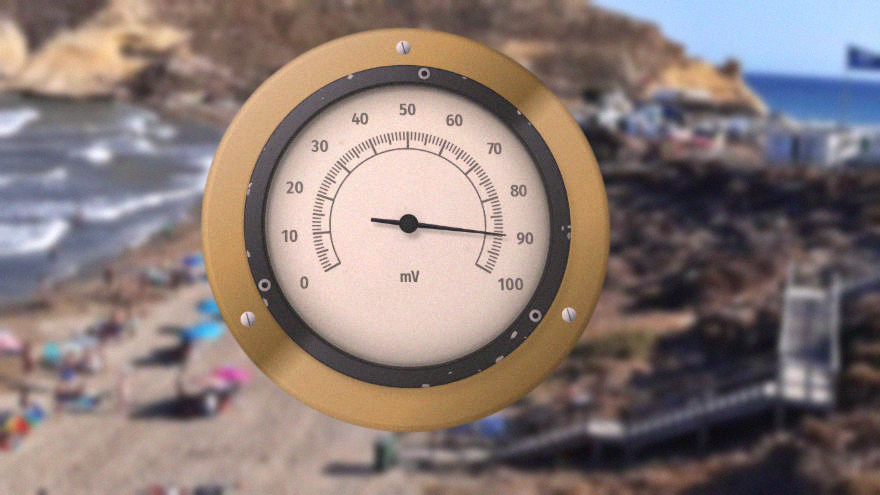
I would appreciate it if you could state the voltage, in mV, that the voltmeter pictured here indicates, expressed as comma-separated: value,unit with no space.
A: 90,mV
